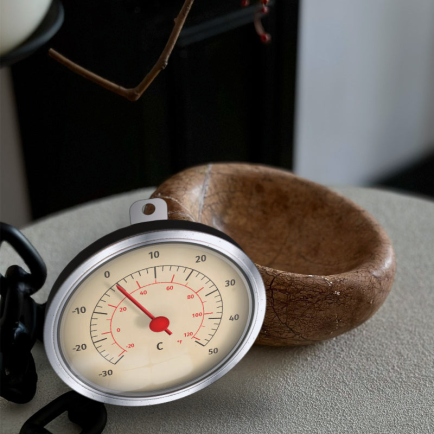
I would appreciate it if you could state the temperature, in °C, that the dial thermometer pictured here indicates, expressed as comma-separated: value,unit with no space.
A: 0,°C
